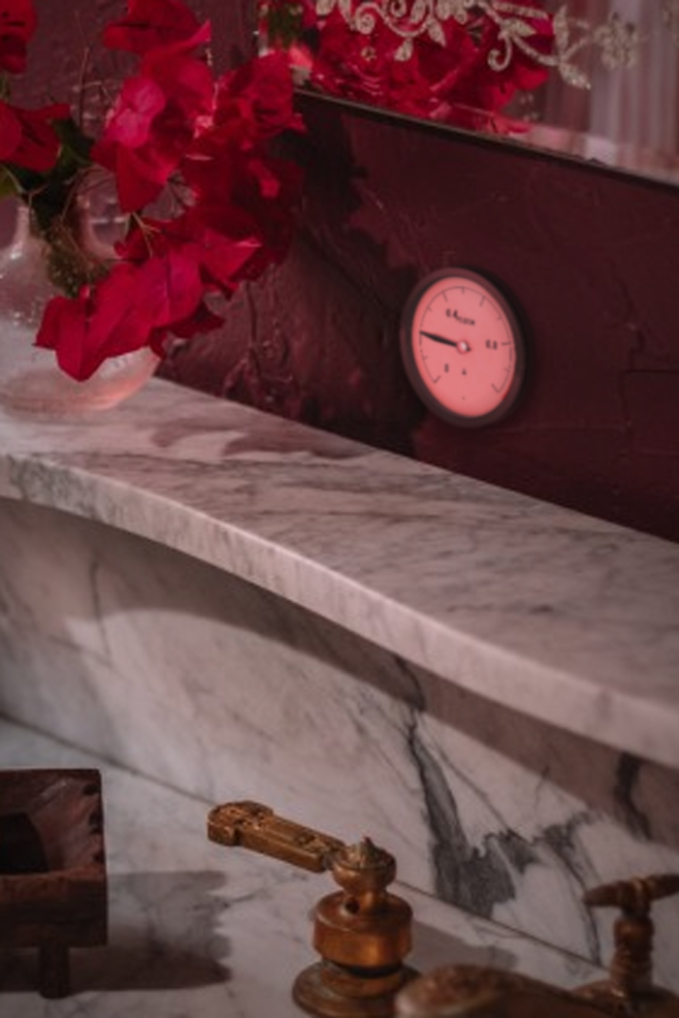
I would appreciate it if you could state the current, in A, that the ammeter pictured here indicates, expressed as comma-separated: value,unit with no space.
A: 0.2,A
